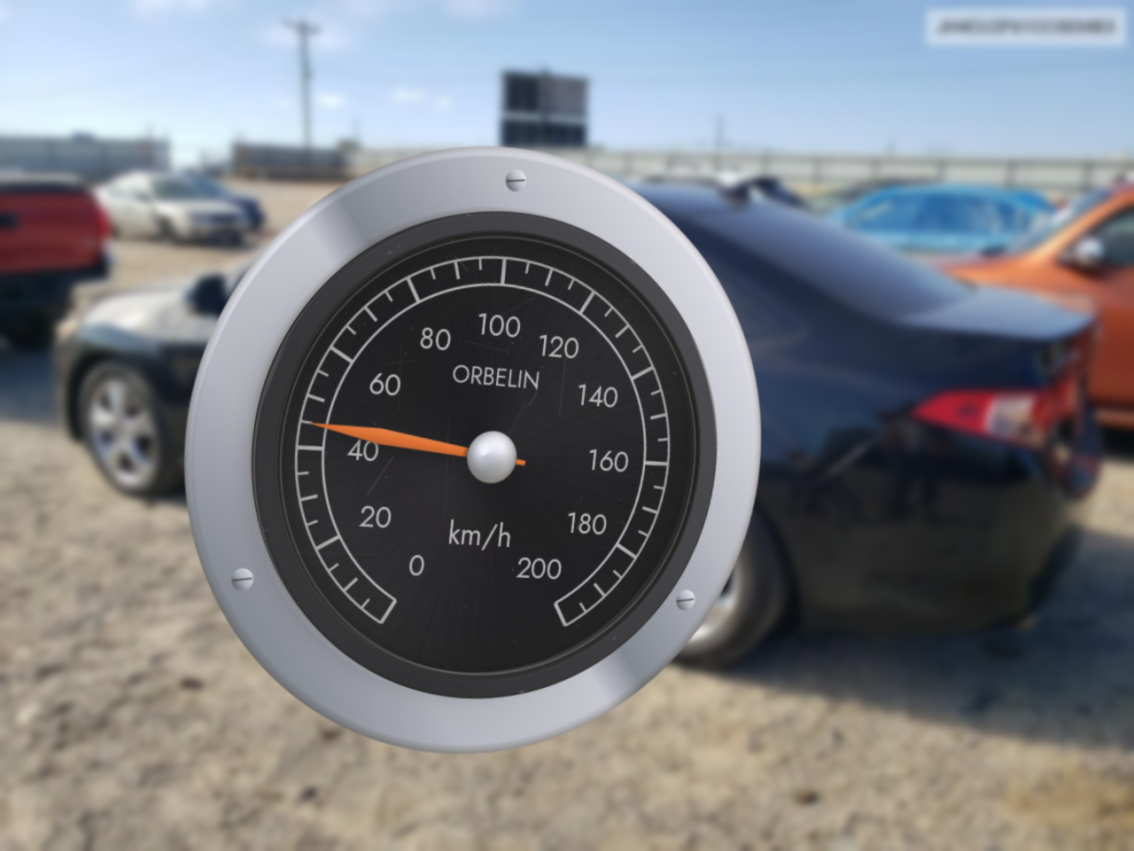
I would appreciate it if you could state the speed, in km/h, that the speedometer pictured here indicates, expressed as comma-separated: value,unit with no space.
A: 45,km/h
